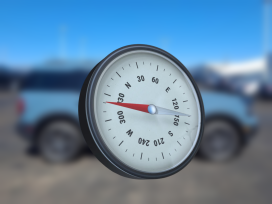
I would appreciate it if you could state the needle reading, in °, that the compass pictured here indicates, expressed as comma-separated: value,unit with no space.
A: 320,°
